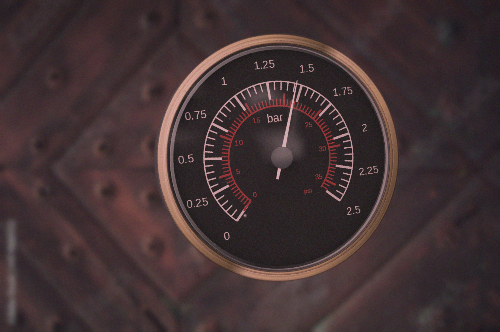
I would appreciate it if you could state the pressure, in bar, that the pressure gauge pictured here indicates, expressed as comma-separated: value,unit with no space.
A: 1.45,bar
